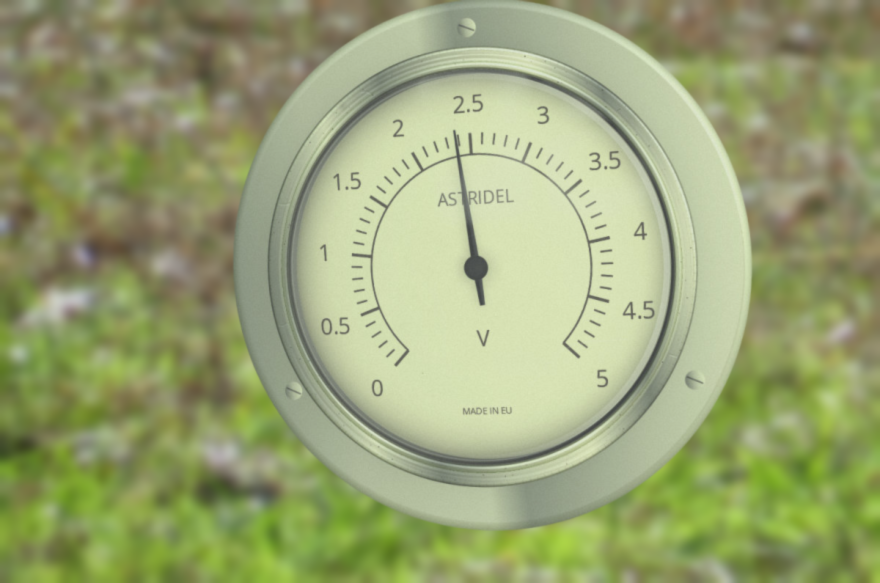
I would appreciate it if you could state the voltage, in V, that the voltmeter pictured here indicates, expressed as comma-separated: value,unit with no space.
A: 2.4,V
